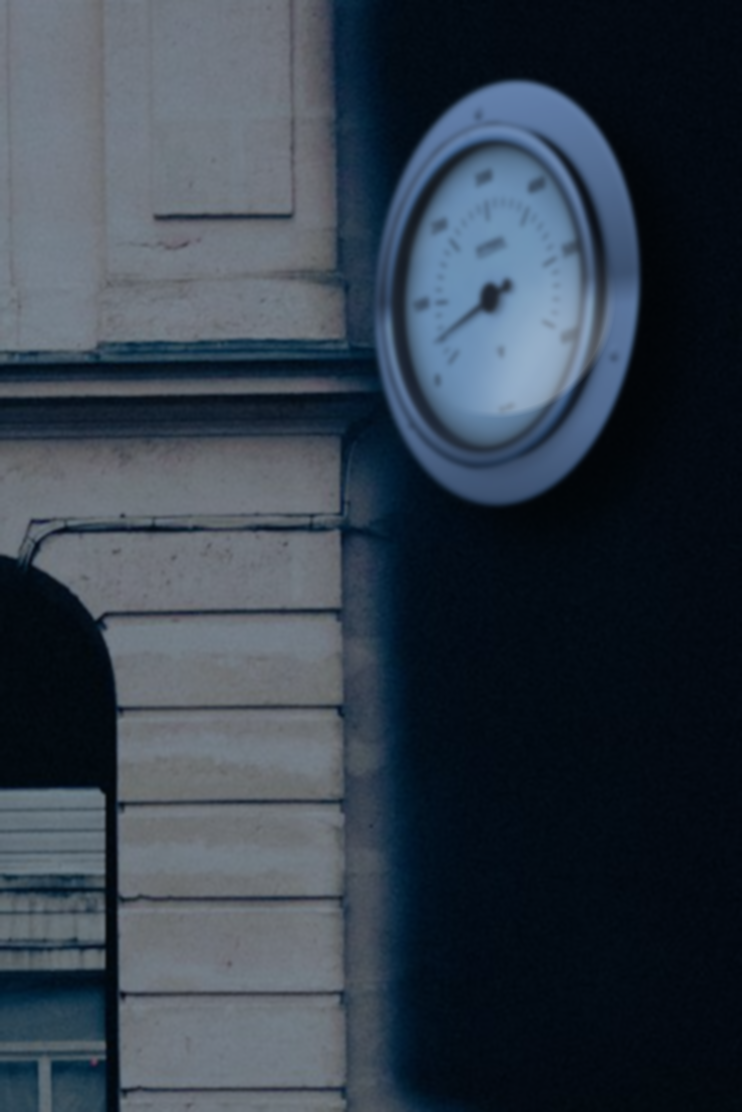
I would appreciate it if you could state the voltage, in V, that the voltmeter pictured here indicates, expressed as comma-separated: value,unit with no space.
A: 40,V
